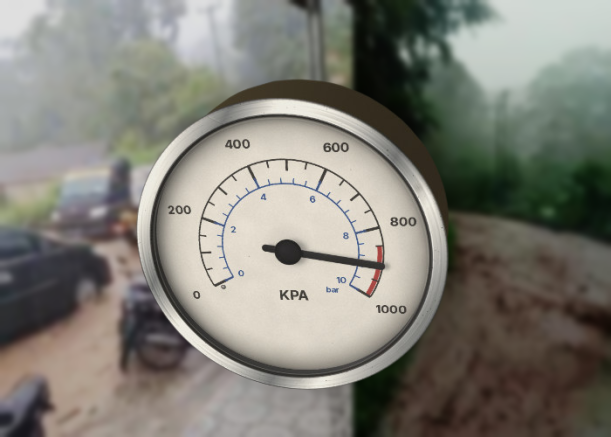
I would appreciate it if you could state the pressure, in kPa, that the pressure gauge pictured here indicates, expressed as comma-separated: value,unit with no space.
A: 900,kPa
